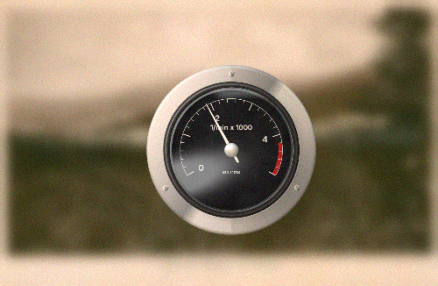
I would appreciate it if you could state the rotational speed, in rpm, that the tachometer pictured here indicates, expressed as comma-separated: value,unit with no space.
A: 1900,rpm
